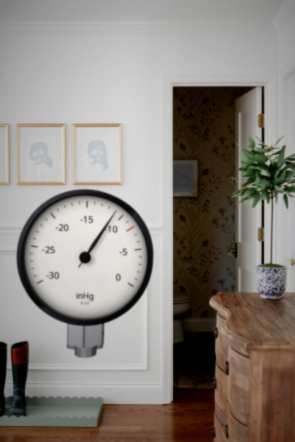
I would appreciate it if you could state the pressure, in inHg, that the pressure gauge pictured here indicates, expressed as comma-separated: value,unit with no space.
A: -11,inHg
